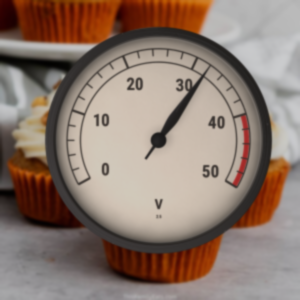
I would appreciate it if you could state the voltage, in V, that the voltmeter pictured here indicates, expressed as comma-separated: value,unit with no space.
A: 32,V
